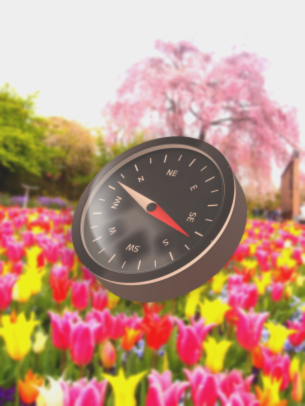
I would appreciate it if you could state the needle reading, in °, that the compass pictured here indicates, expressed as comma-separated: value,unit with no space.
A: 157.5,°
